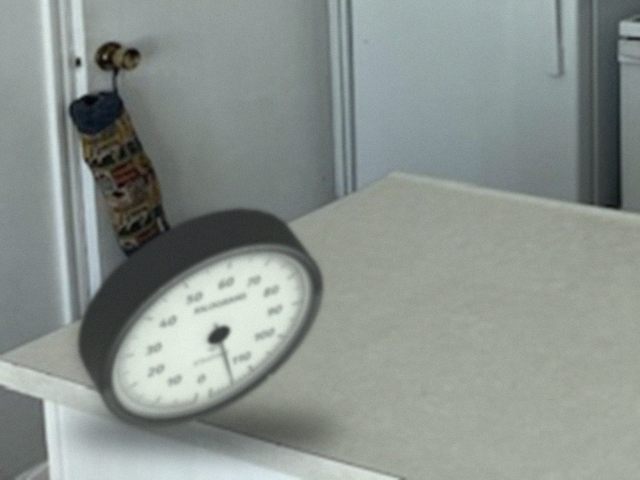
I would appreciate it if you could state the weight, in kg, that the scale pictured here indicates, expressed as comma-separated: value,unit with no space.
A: 115,kg
